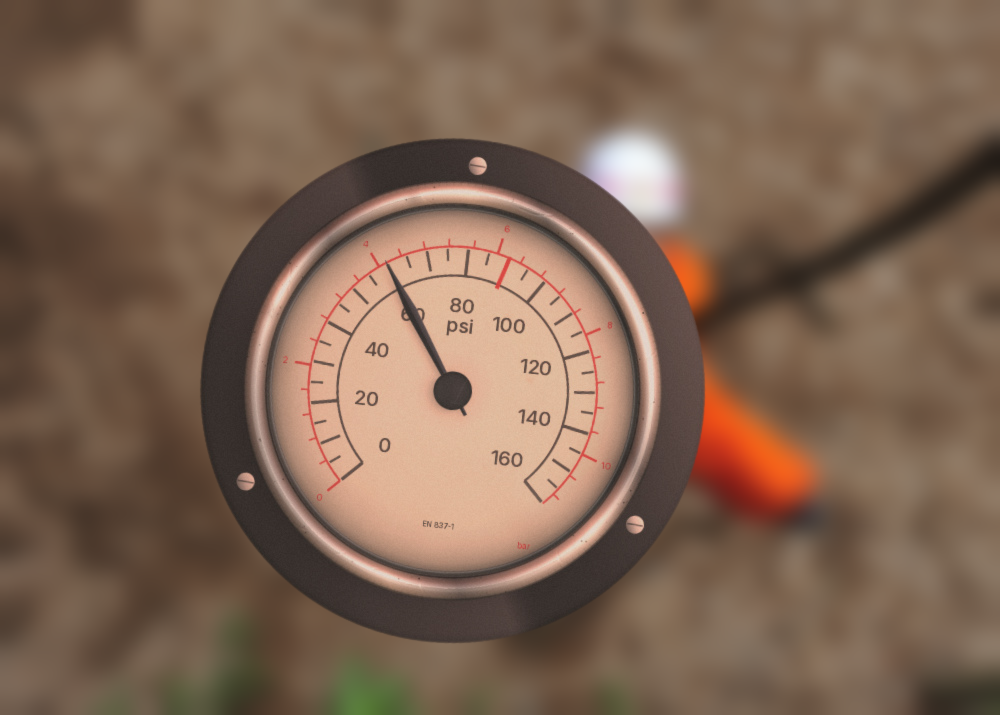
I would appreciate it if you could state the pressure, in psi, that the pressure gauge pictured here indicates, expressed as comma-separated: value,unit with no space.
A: 60,psi
